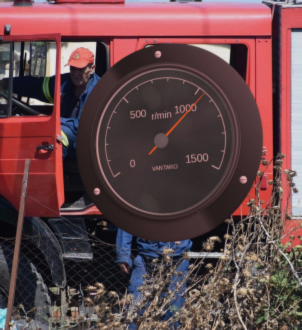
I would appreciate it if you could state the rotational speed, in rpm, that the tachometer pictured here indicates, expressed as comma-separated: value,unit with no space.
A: 1050,rpm
